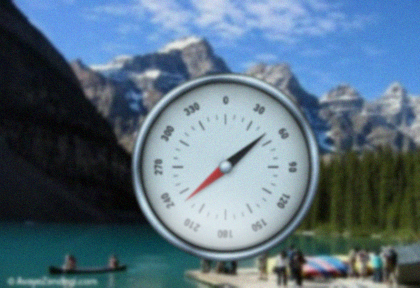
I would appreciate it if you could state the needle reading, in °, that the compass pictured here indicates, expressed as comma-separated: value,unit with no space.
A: 230,°
